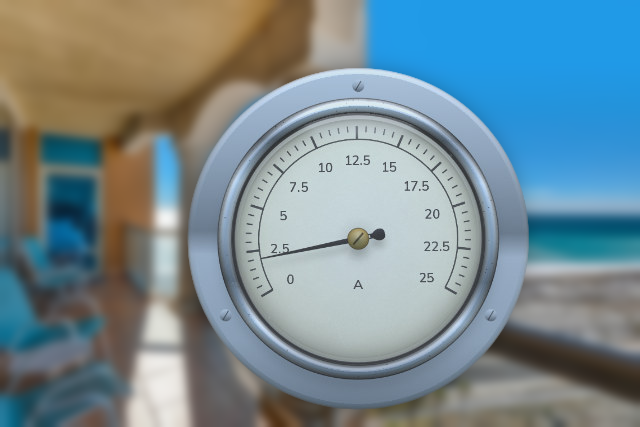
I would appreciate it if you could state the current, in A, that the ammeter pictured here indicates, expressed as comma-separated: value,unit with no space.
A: 2,A
